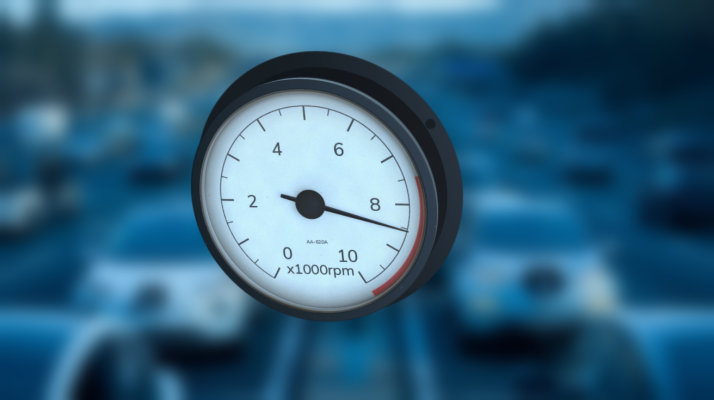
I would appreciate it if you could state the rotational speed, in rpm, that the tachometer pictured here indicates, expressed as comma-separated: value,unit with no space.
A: 8500,rpm
